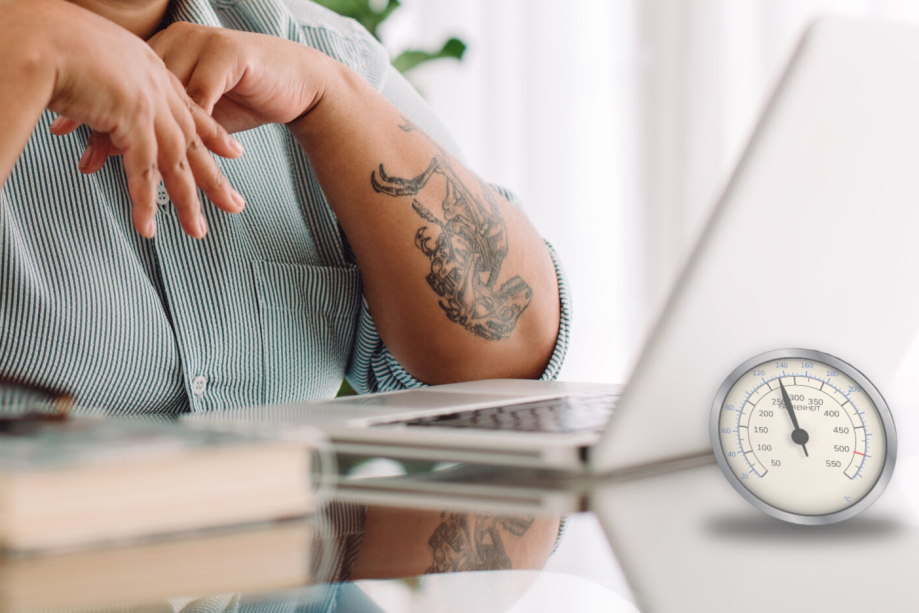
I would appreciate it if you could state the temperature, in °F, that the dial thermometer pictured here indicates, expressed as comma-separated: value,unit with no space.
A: 275,°F
